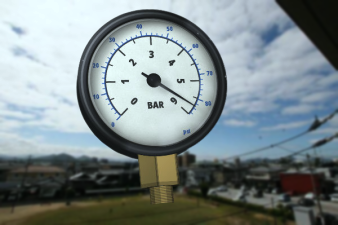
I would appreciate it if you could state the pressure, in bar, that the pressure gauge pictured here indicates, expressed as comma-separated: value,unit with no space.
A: 5.75,bar
